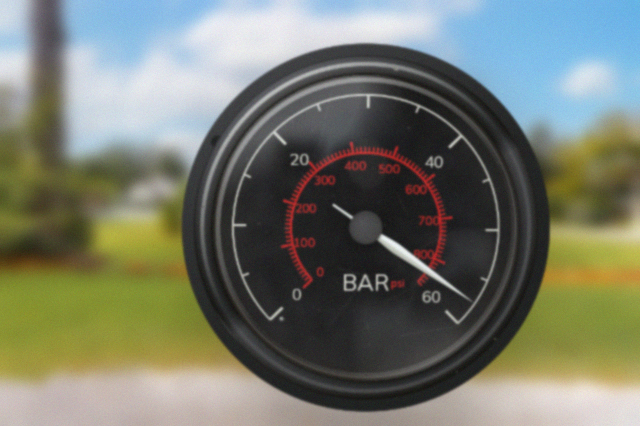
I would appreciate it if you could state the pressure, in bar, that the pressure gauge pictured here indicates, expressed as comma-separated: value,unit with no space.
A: 57.5,bar
